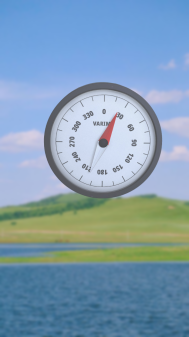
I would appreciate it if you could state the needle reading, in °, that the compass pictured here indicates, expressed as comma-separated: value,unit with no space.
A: 22.5,°
